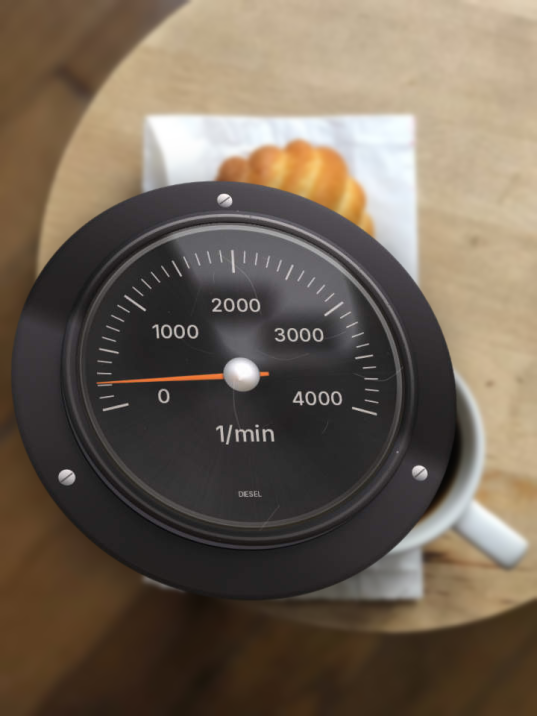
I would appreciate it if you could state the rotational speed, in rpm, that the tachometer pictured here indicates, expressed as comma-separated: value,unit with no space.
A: 200,rpm
